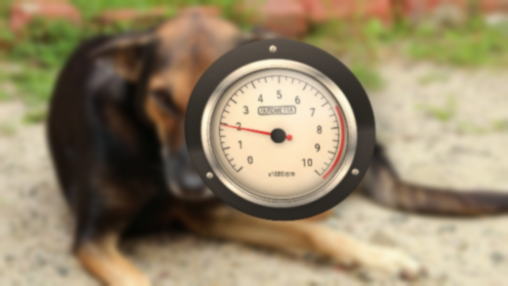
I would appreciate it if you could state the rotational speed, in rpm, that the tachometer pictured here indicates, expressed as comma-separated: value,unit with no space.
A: 2000,rpm
